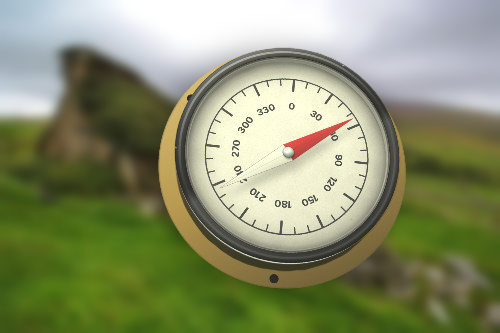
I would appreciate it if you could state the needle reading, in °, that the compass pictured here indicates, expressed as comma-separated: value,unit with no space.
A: 55,°
